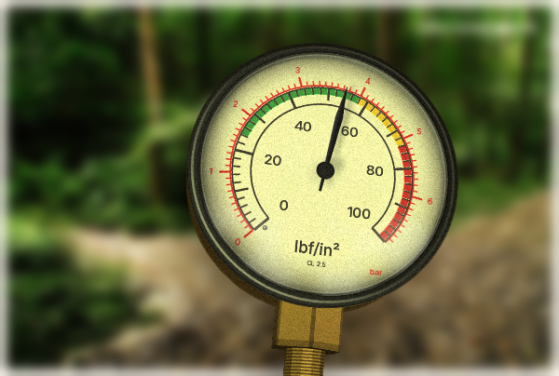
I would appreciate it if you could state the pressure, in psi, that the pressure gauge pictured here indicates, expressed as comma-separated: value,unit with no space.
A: 54,psi
